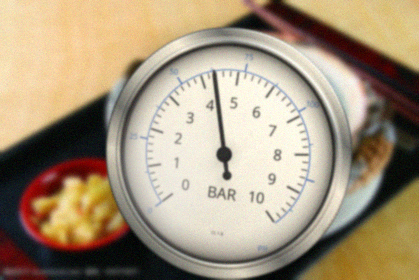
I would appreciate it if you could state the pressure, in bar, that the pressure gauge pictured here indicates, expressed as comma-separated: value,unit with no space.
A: 4.4,bar
